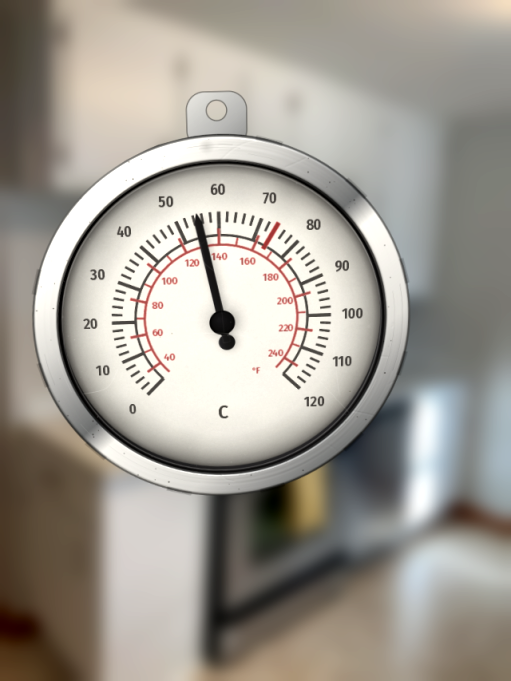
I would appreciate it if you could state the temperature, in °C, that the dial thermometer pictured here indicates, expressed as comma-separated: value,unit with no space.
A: 55,°C
